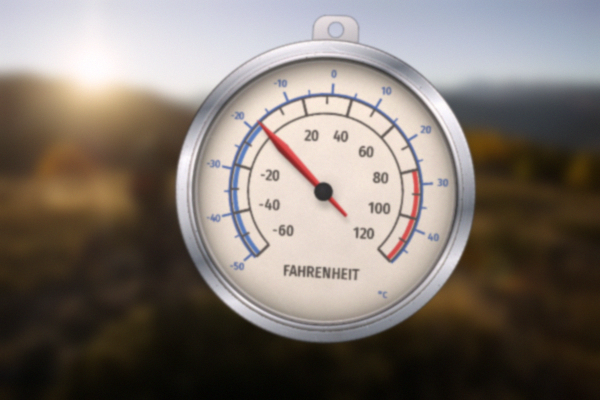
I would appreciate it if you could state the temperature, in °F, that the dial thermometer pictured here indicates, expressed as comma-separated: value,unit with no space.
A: 0,°F
